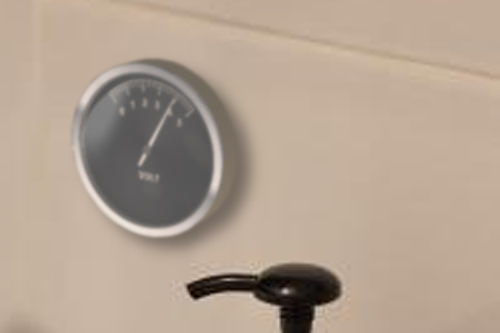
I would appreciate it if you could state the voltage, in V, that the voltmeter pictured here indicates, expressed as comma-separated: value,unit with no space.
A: 4,V
